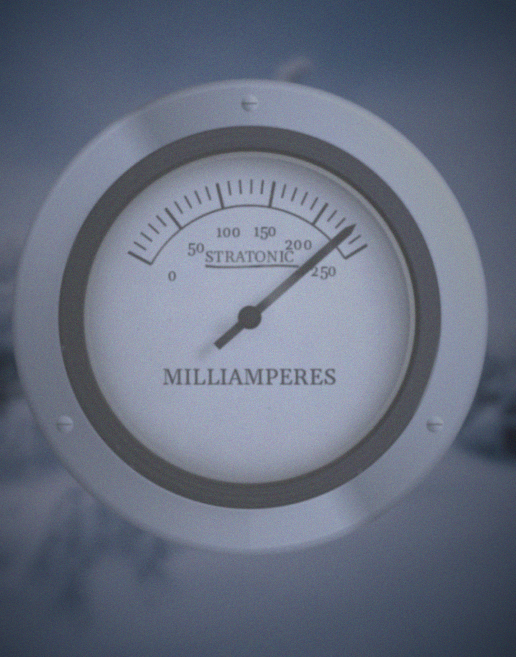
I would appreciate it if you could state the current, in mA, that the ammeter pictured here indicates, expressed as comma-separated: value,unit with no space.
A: 230,mA
